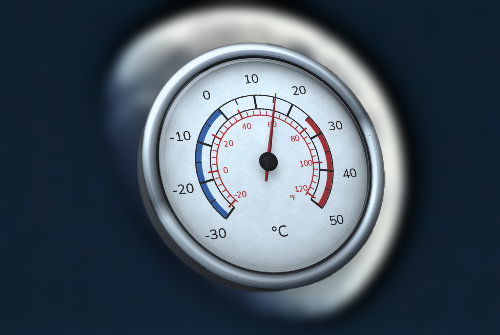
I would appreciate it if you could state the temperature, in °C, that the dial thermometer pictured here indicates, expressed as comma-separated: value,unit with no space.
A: 15,°C
